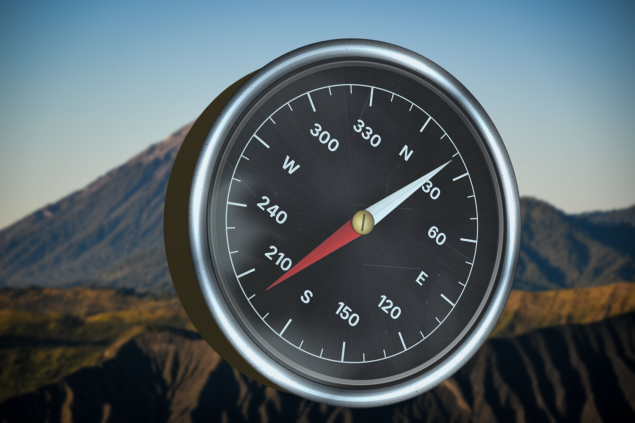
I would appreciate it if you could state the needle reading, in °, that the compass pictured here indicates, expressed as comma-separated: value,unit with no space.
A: 200,°
